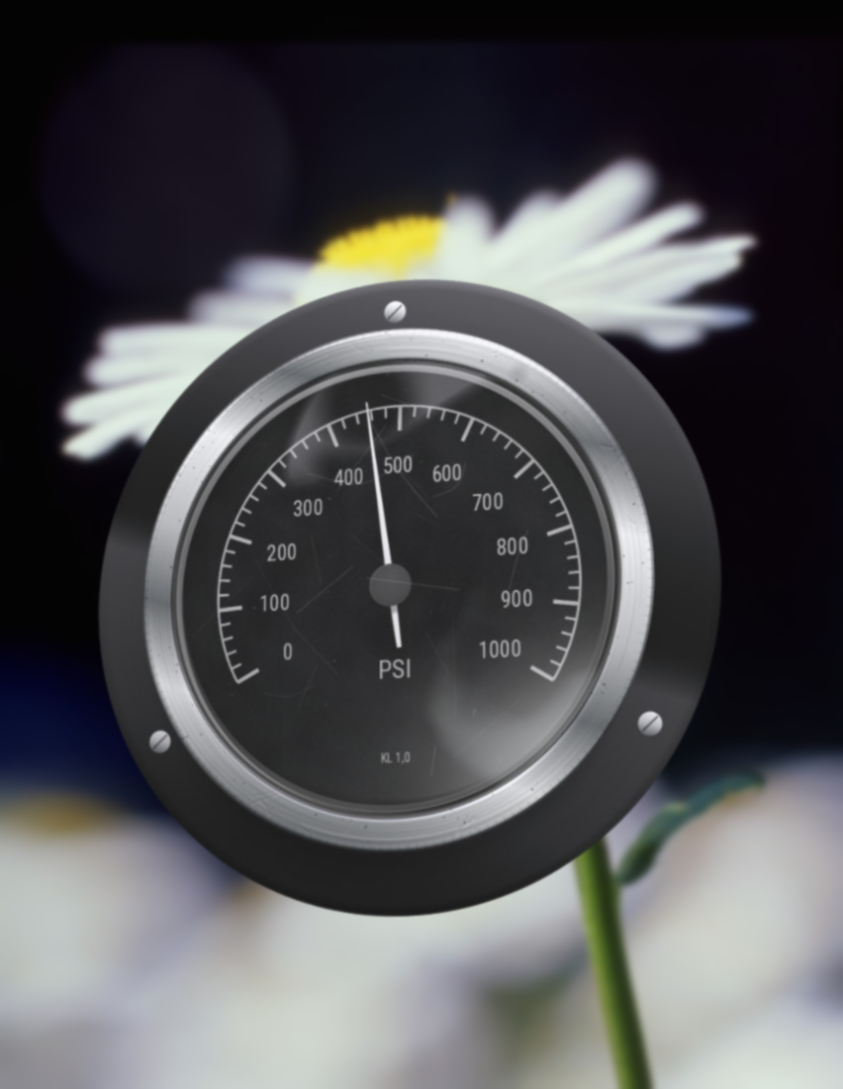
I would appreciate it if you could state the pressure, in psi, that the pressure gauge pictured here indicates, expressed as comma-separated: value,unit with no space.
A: 460,psi
